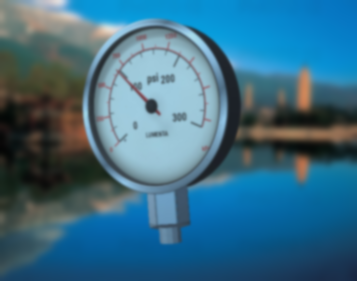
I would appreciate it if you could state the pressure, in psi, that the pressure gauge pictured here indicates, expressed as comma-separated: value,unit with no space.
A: 100,psi
